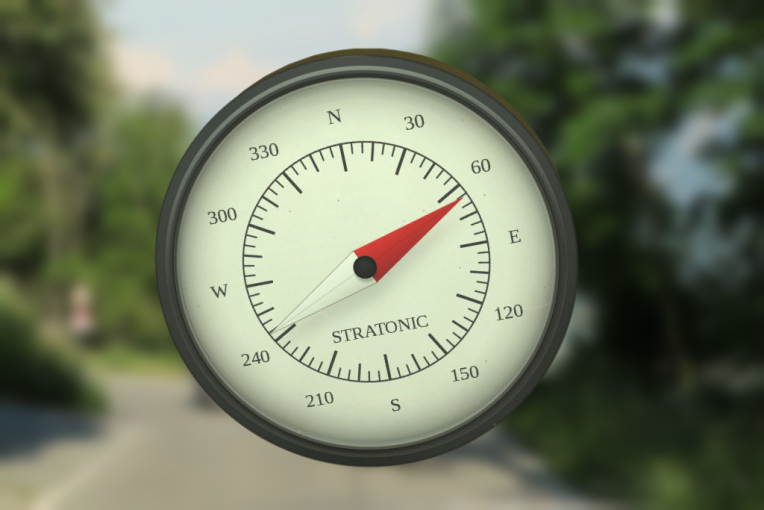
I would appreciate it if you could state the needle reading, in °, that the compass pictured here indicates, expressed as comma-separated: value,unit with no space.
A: 65,°
